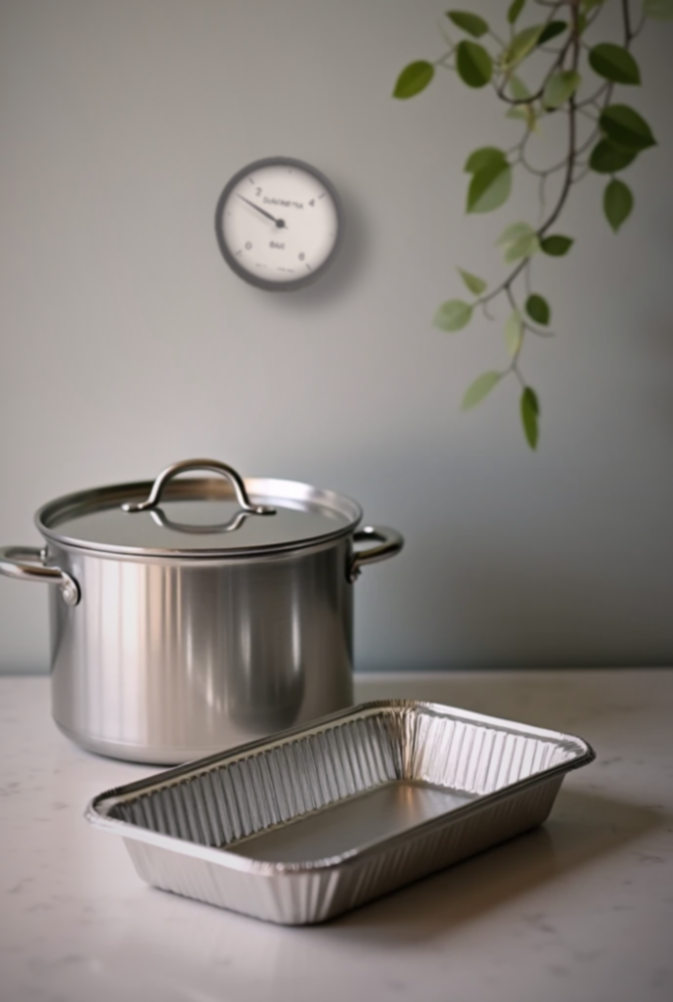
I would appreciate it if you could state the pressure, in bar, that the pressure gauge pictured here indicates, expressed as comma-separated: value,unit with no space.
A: 1.5,bar
